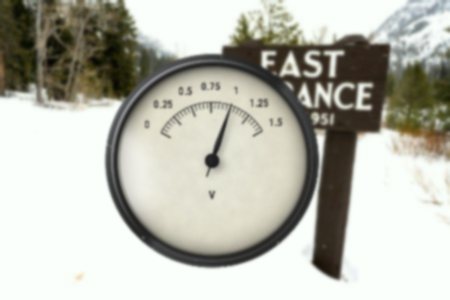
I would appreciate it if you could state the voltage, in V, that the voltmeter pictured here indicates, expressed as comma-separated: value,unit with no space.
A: 1,V
